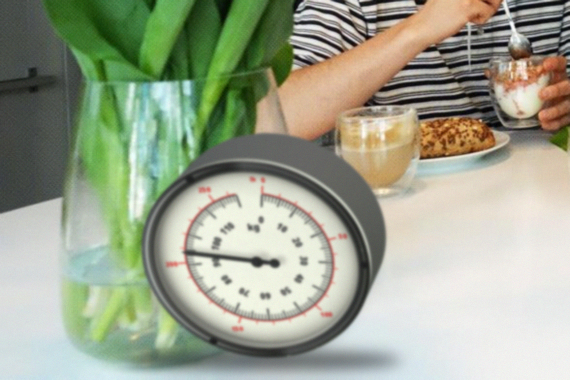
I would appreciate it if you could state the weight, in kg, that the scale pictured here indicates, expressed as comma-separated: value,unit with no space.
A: 95,kg
